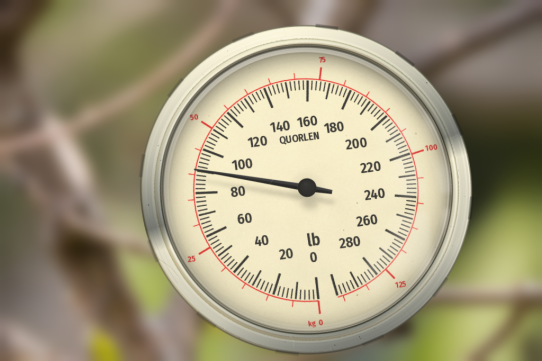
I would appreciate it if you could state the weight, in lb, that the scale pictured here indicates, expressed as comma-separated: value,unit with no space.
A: 90,lb
